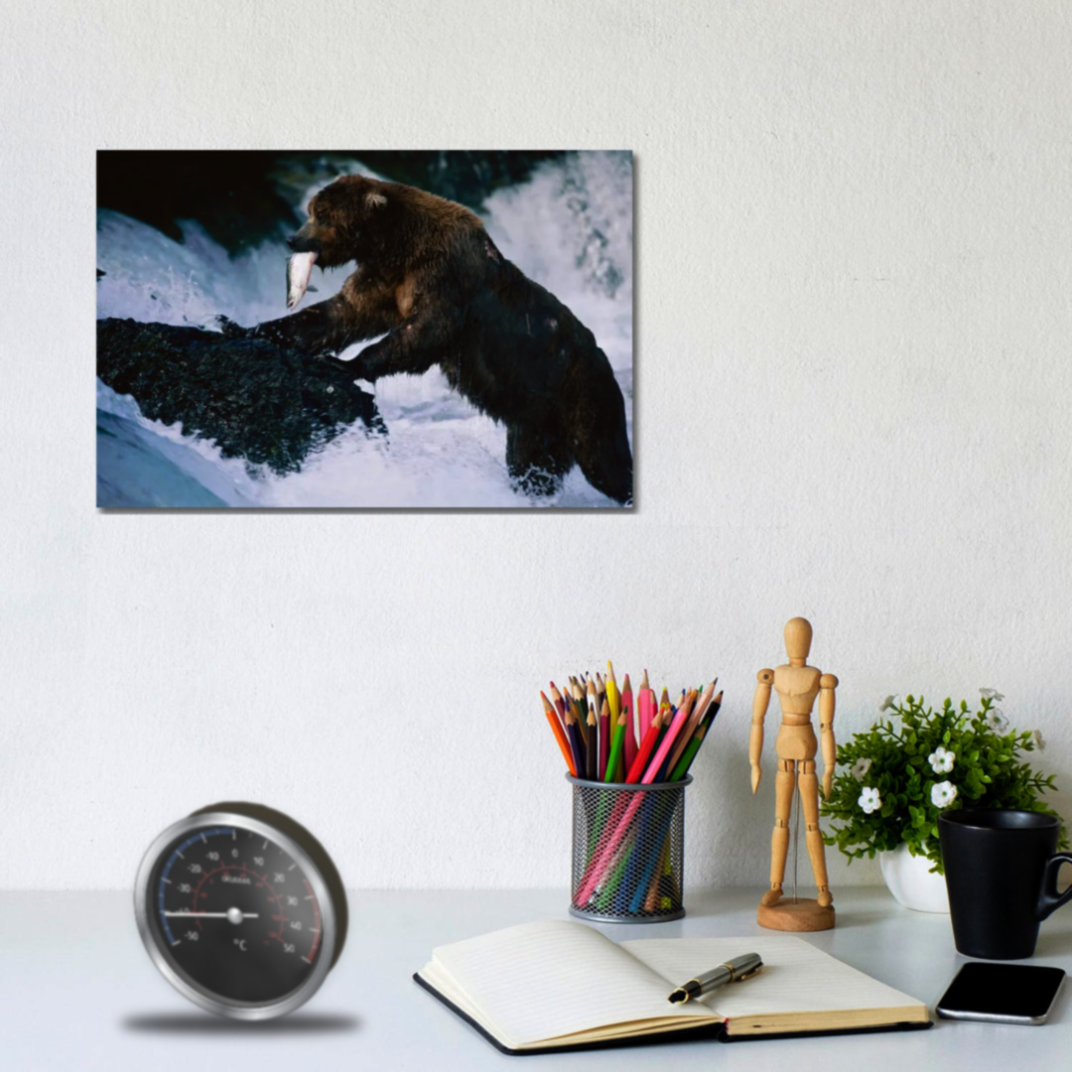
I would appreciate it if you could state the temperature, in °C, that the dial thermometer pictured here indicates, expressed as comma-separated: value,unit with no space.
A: -40,°C
